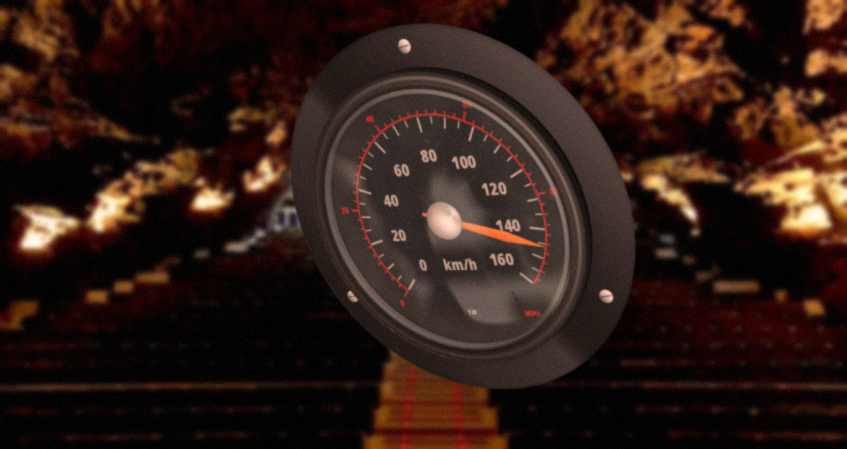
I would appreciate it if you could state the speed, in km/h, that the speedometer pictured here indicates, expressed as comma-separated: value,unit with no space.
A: 145,km/h
